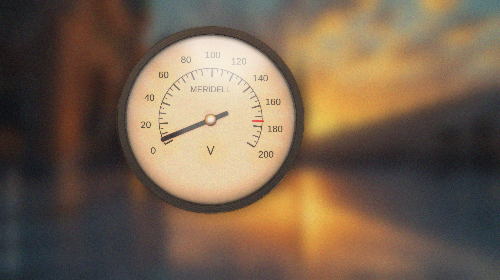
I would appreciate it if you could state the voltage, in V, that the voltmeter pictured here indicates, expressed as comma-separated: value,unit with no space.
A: 5,V
